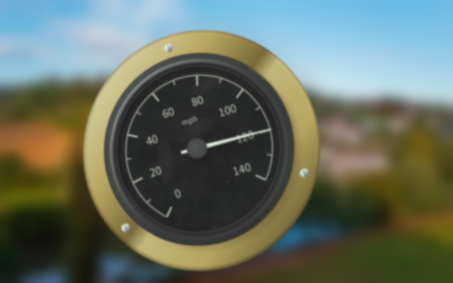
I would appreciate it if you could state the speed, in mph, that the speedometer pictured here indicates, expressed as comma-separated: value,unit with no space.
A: 120,mph
